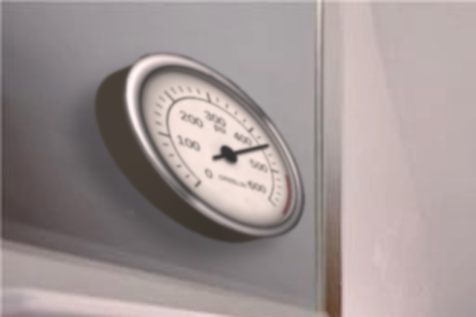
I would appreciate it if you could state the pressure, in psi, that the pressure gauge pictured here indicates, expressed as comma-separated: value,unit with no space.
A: 440,psi
